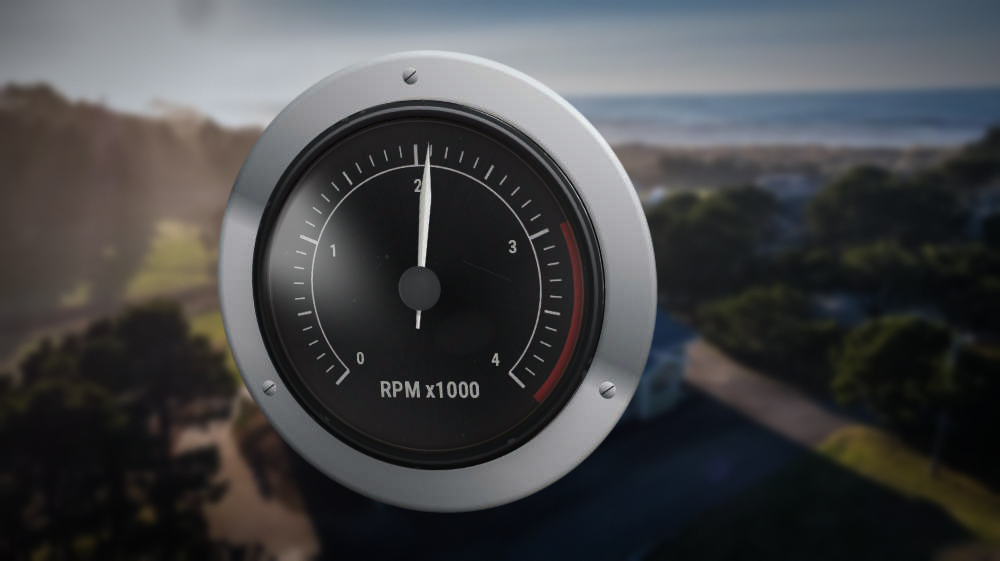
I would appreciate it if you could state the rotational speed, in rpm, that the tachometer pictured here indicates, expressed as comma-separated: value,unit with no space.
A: 2100,rpm
